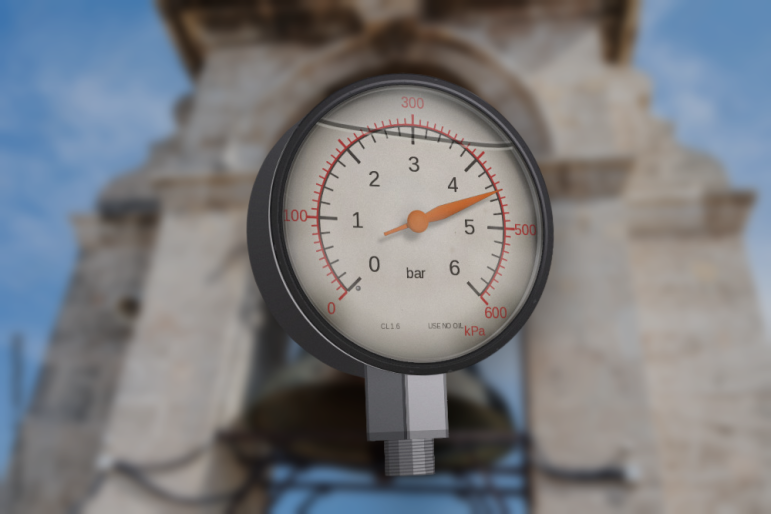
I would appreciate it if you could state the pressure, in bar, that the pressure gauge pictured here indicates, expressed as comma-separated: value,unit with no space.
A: 4.5,bar
